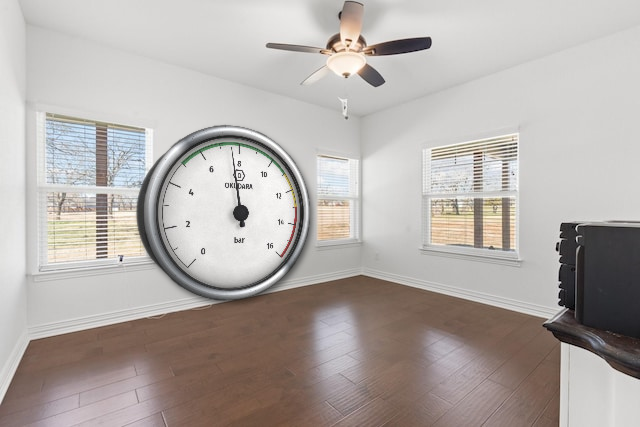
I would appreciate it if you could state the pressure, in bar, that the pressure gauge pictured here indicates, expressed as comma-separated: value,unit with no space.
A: 7.5,bar
